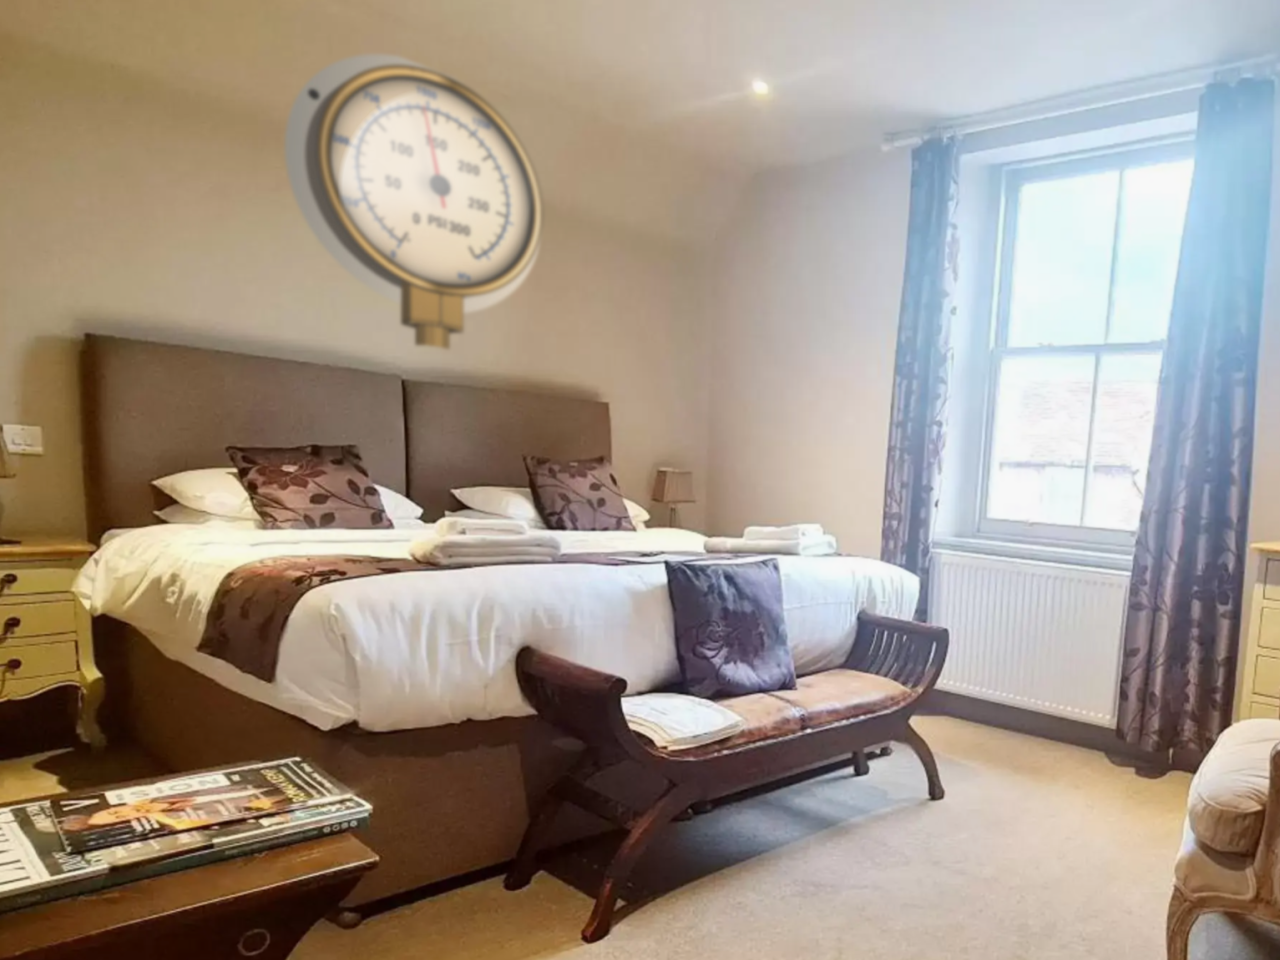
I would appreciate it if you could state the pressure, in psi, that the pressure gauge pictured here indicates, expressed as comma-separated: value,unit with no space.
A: 140,psi
